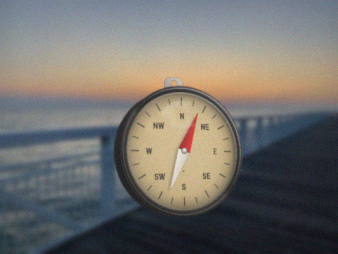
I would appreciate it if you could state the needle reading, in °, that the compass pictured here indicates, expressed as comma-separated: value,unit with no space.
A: 22.5,°
